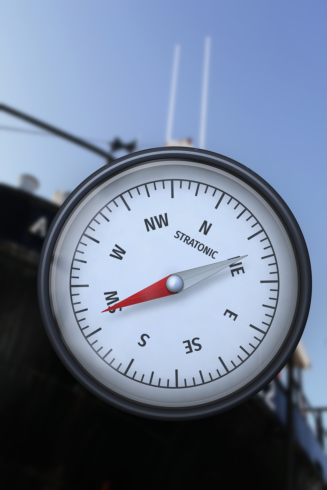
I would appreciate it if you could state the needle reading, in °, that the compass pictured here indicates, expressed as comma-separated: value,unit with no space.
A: 220,°
